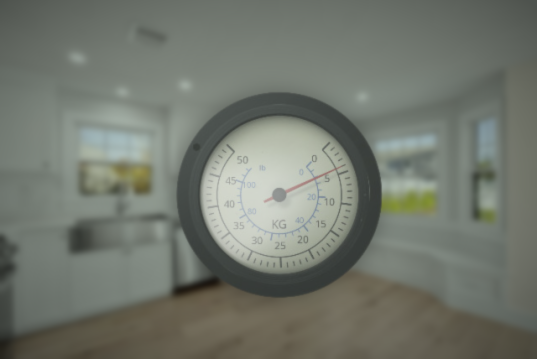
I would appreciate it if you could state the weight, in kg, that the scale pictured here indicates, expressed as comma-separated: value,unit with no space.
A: 4,kg
